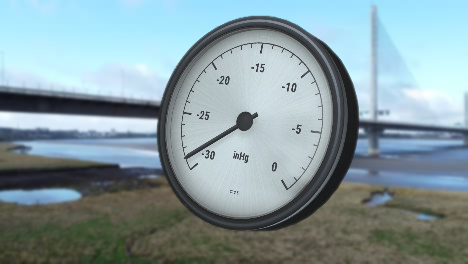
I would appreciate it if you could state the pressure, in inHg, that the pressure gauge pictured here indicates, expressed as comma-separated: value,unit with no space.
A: -29,inHg
